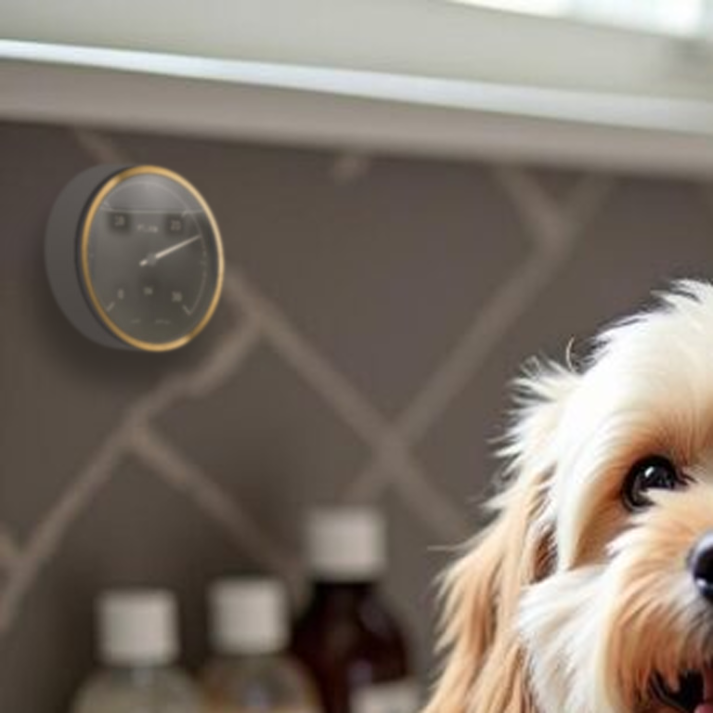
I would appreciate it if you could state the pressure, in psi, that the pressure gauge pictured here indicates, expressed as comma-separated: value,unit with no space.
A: 22.5,psi
